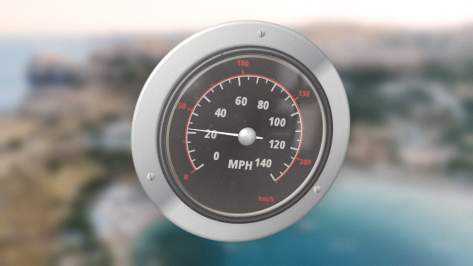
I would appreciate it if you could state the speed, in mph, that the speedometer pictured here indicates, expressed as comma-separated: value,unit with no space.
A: 22.5,mph
